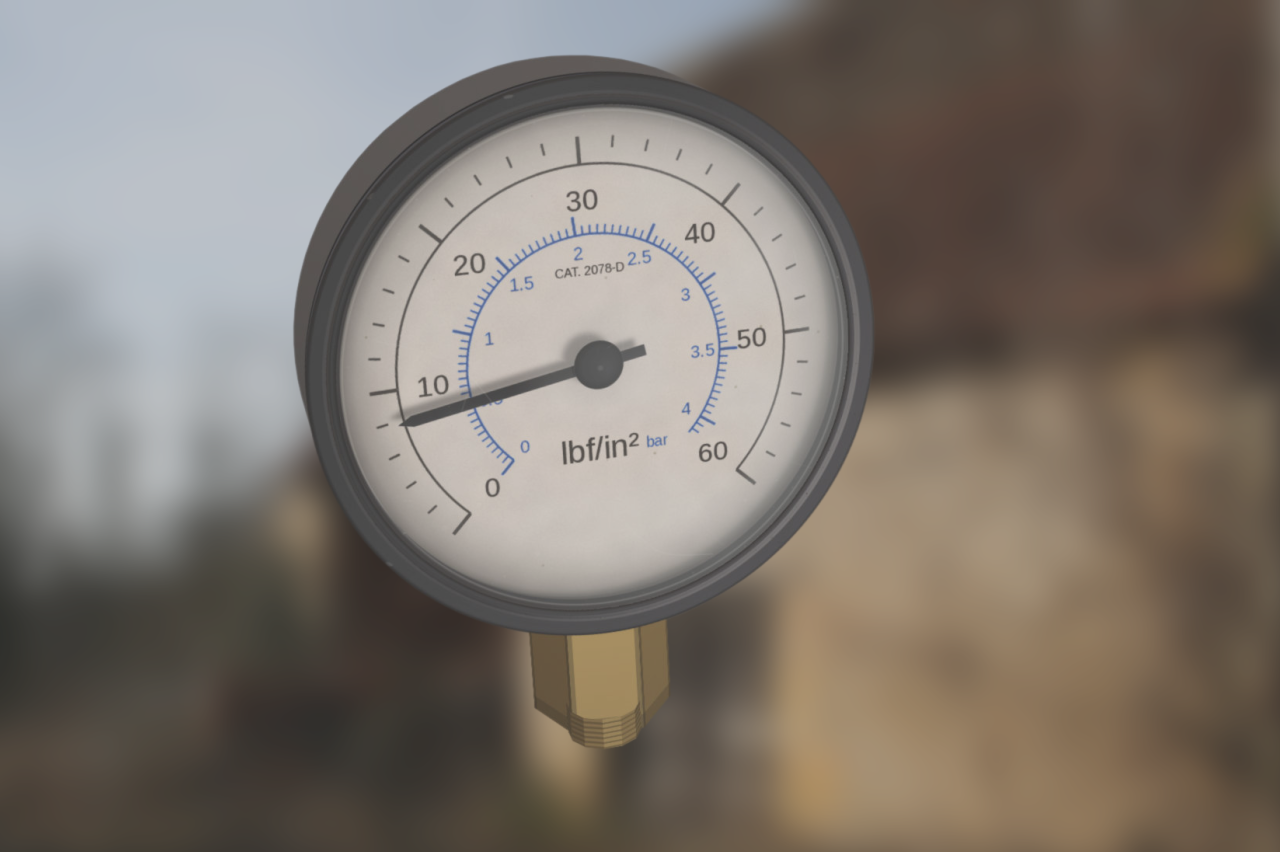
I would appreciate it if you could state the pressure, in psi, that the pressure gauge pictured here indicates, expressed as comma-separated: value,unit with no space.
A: 8,psi
